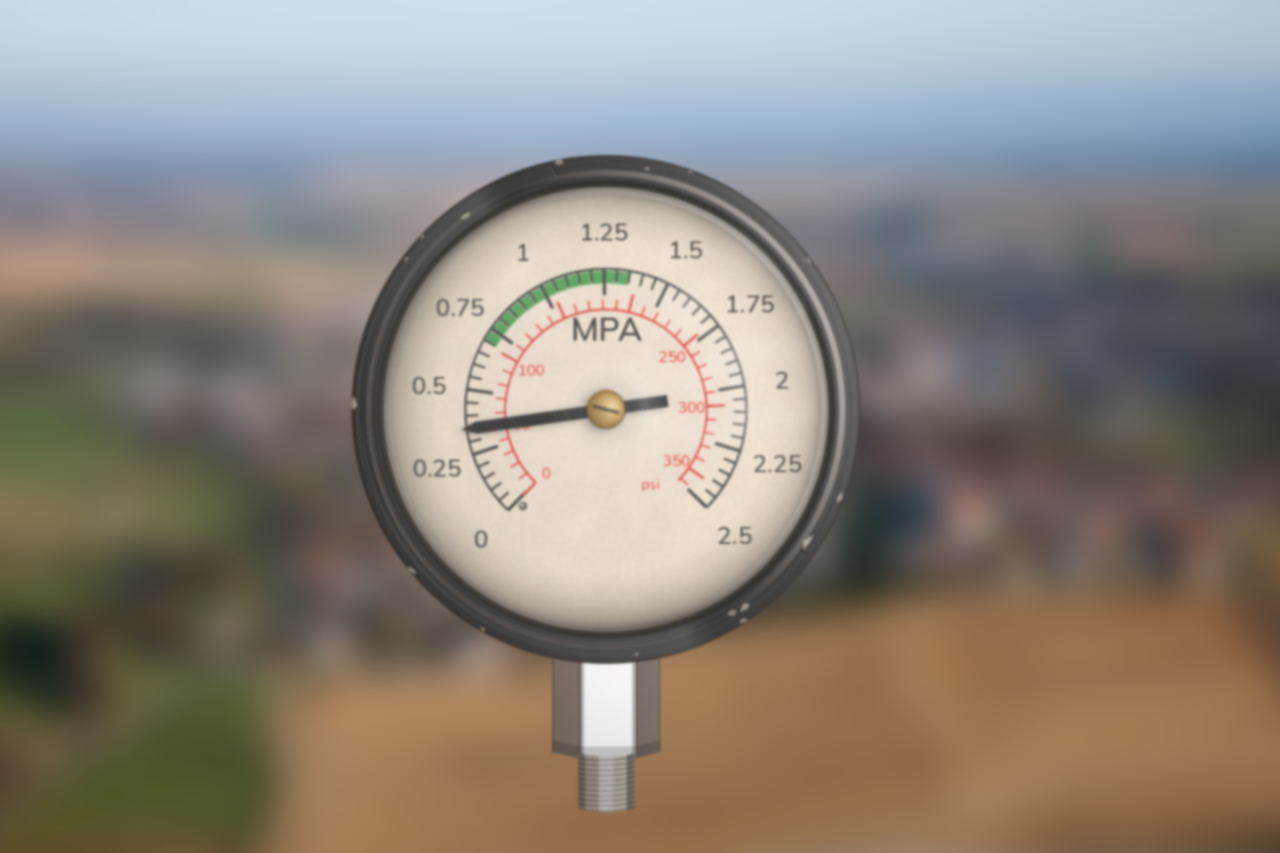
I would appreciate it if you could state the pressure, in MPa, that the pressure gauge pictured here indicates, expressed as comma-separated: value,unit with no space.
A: 0.35,MPa
